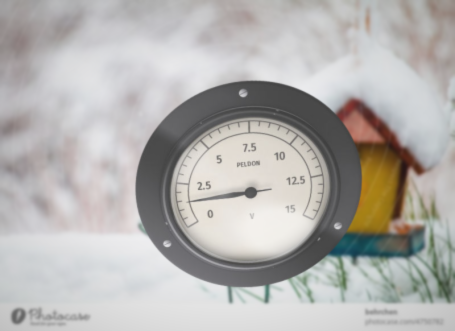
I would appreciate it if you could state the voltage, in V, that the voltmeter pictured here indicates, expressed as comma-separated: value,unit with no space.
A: 1.5,V
